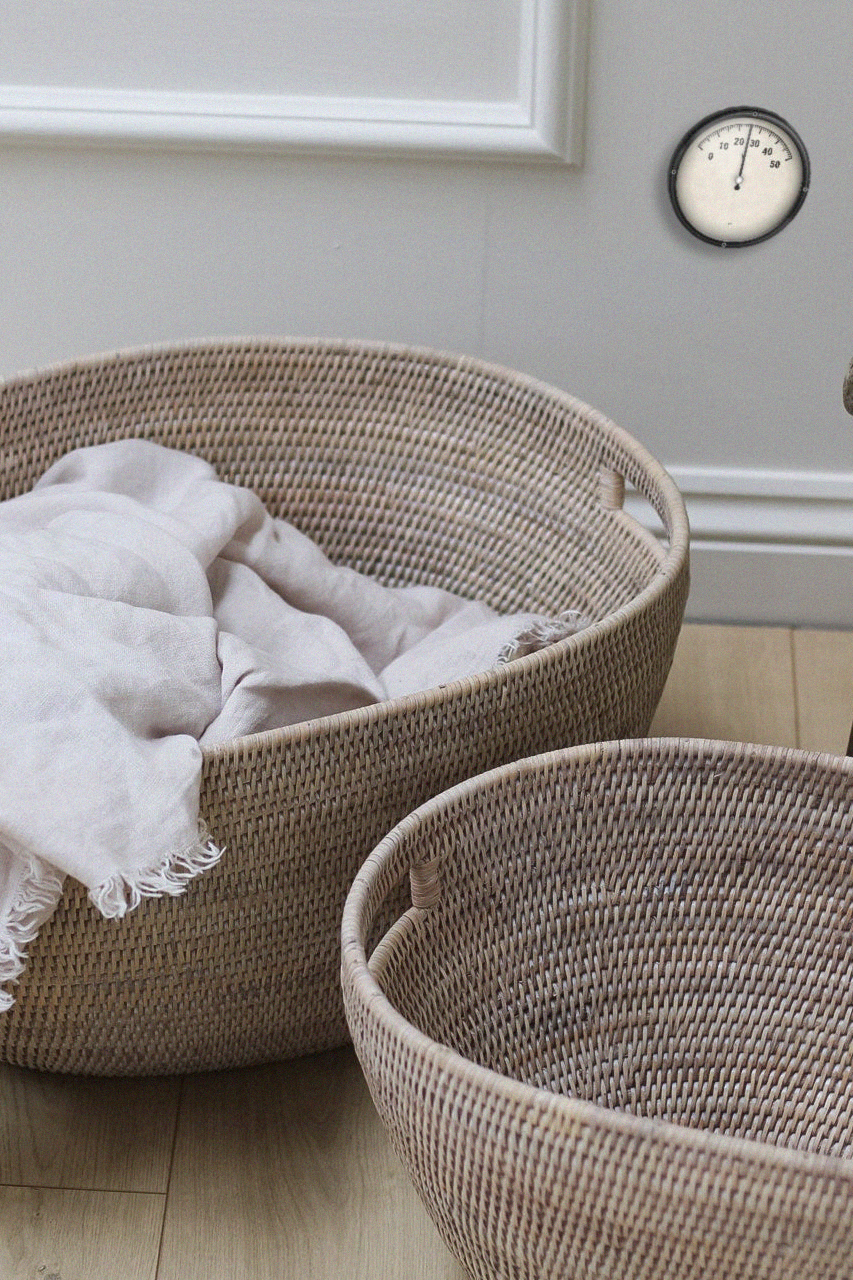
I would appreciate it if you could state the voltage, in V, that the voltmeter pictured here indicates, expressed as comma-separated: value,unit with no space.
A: 25,V
